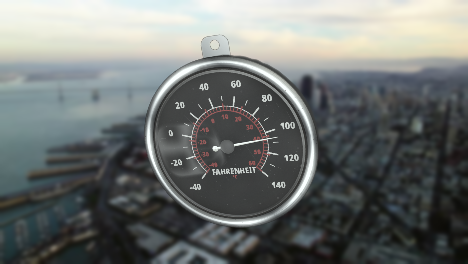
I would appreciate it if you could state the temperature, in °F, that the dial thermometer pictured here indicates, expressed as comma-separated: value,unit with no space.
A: 105,°F
